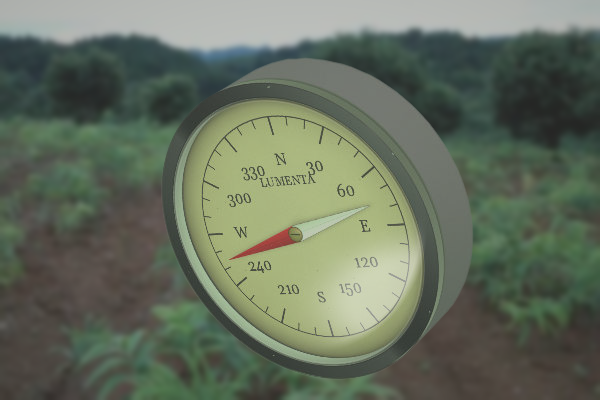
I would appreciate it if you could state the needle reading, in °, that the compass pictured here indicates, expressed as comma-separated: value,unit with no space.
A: 255,°
